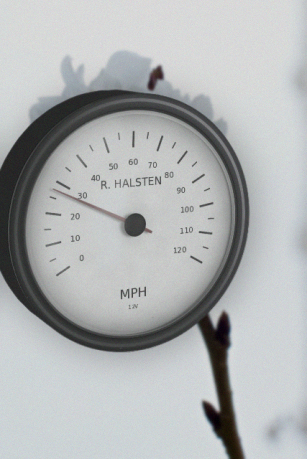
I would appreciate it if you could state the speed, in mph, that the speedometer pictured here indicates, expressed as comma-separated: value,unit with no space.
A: 27.5,mph
